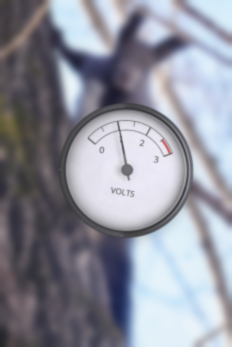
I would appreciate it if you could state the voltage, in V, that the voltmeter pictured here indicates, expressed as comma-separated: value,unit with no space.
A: 1,V
